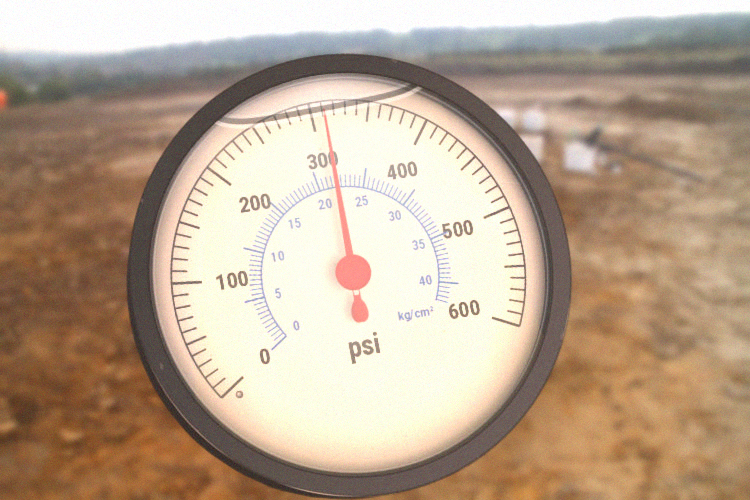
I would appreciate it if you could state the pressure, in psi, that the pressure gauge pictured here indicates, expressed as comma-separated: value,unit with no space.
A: 310,psi
